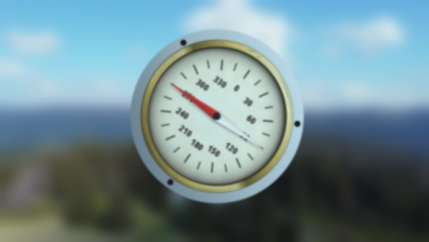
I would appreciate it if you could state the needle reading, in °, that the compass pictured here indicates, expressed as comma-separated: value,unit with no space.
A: 270,°
